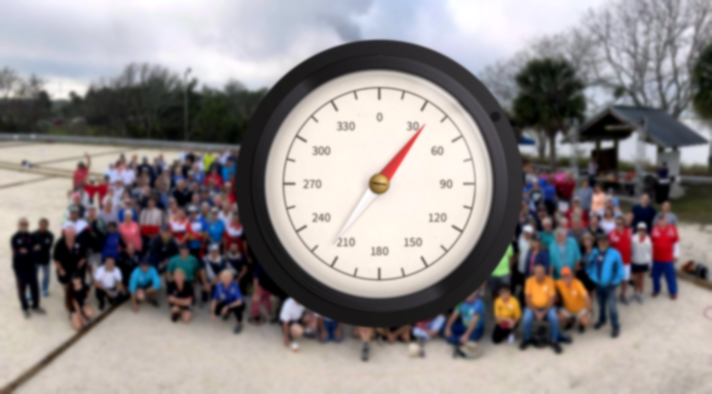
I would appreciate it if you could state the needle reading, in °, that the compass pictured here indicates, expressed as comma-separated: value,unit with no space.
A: 37.5,°
